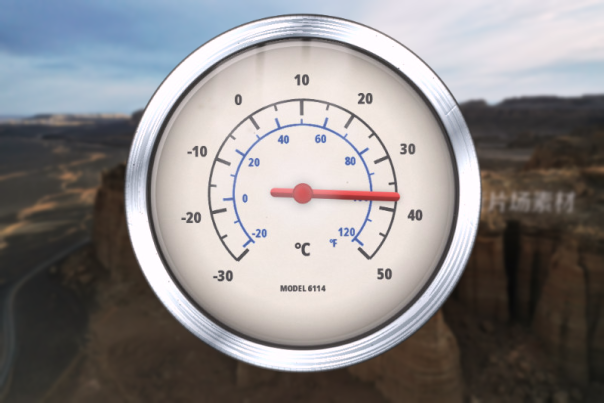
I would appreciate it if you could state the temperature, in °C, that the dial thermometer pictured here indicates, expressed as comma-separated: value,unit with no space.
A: 37.5,°C
